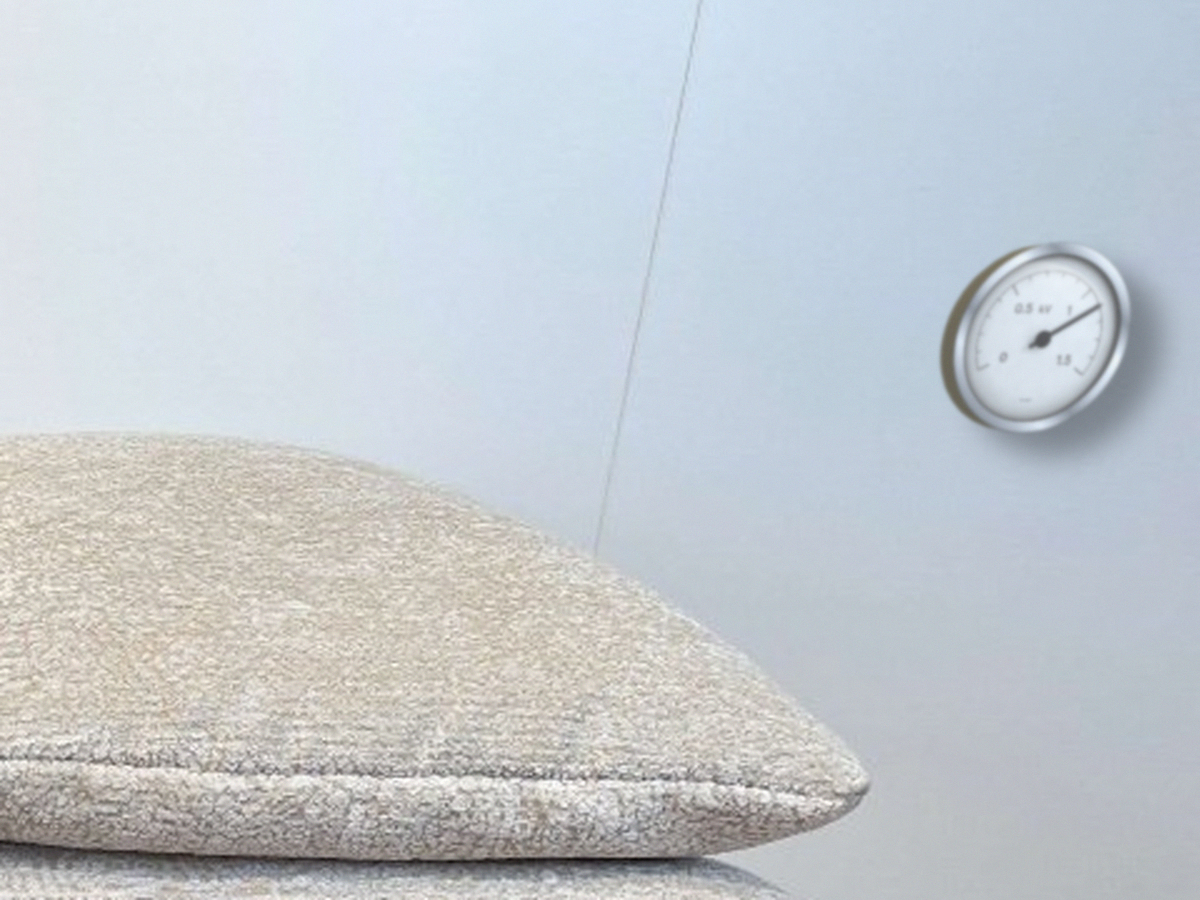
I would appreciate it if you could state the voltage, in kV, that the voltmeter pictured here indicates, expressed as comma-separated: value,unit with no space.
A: 1.1,kV
